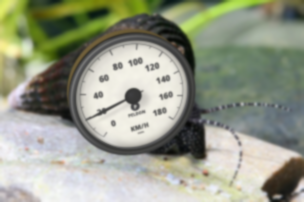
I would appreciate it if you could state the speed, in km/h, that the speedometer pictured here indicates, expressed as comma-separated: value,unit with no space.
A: 20,km/h
